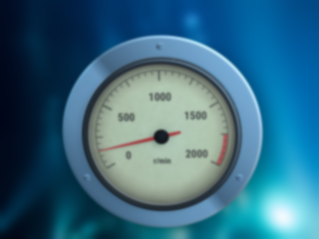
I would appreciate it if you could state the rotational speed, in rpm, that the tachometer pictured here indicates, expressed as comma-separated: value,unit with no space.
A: 150,rpm
